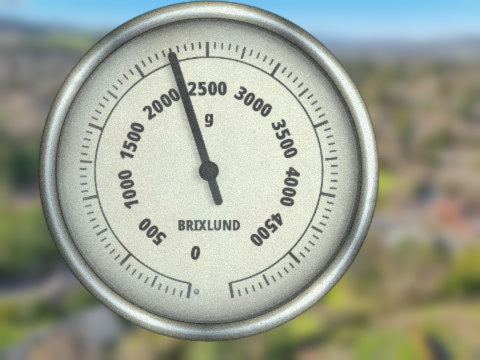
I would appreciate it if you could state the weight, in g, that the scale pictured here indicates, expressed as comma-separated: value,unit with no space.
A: 2250,g
